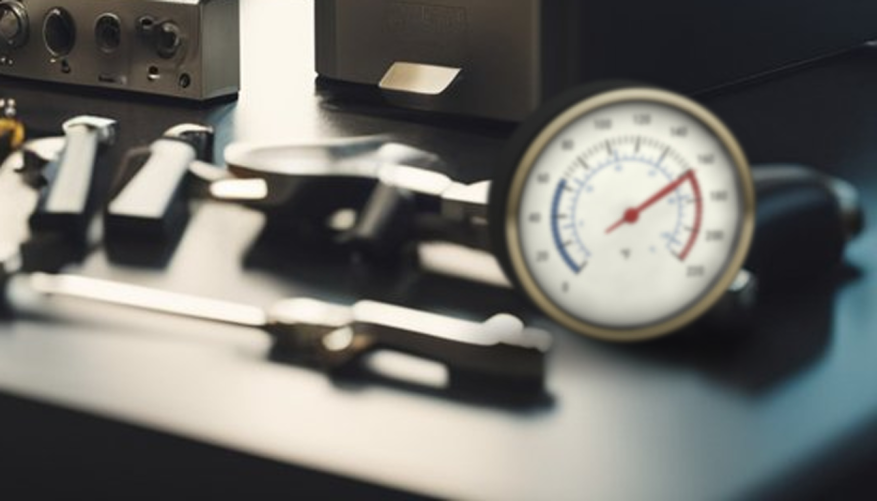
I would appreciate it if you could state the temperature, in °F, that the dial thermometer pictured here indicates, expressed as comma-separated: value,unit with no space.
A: 160,°F
